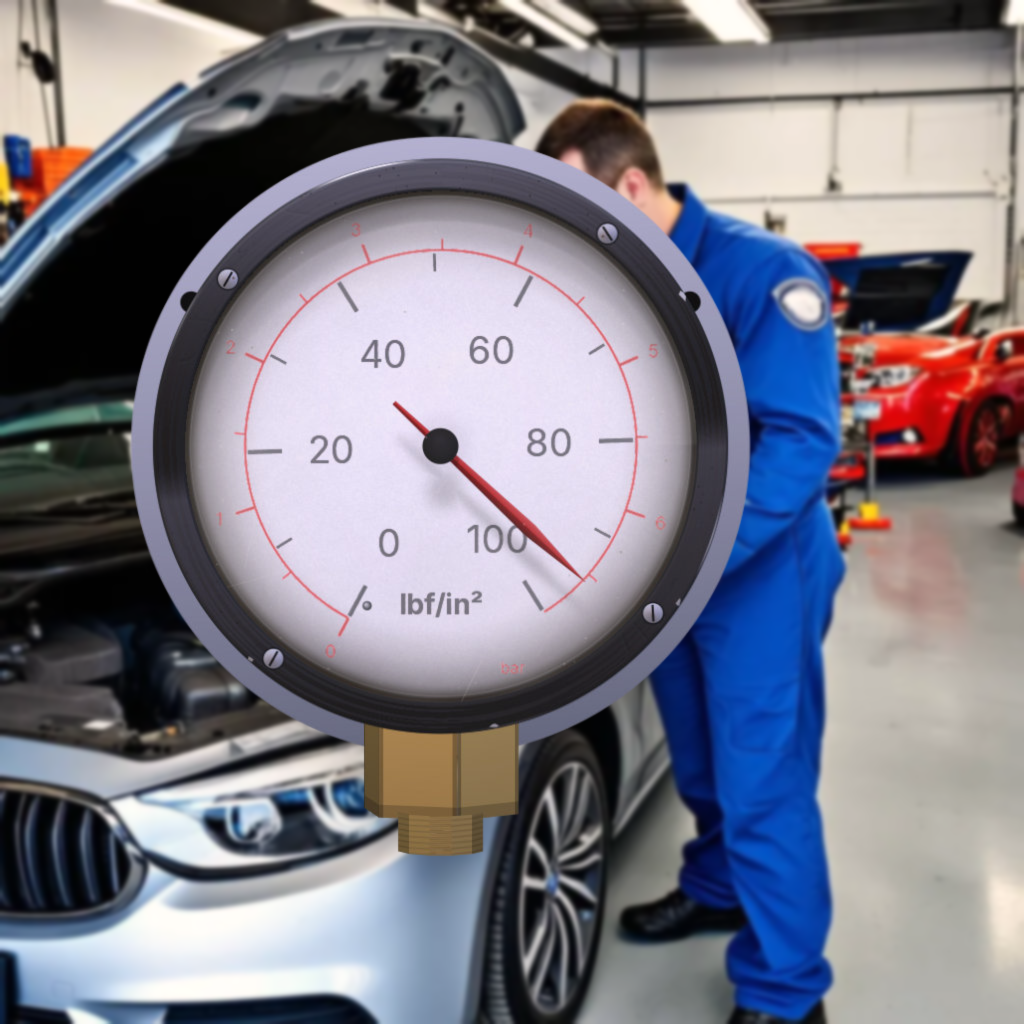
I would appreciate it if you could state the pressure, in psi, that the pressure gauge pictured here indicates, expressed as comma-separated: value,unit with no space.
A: 95,psi
